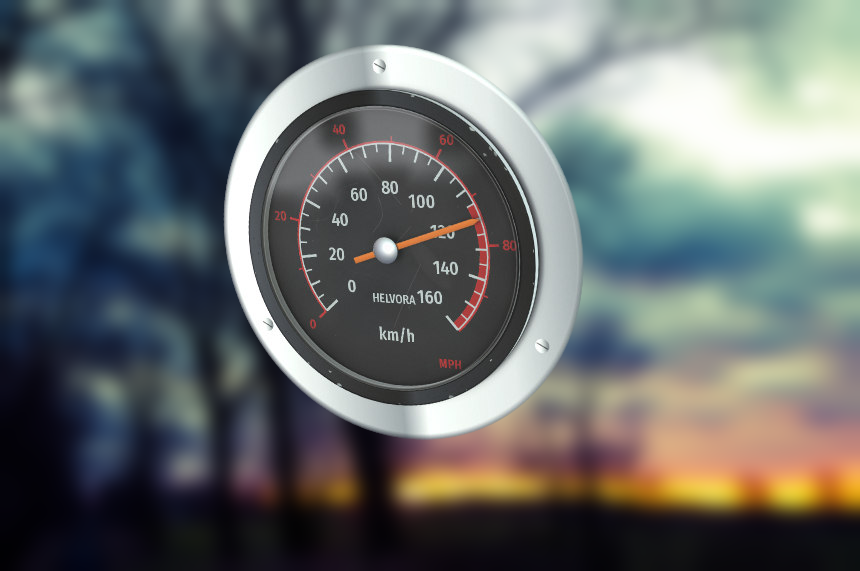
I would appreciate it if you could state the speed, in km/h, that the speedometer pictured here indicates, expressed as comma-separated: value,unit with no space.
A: 120,km/h
